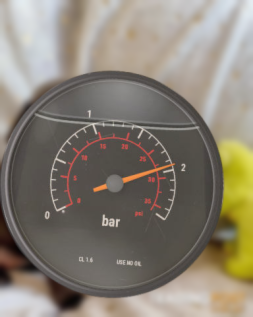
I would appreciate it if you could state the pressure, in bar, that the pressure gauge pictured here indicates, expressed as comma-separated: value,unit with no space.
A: 1.95,bar
